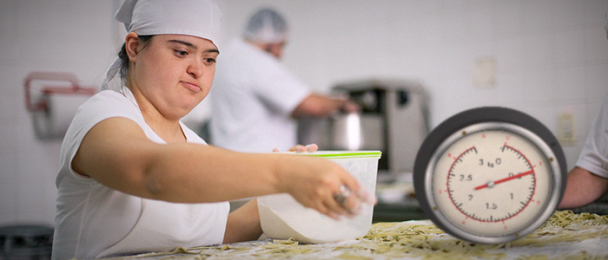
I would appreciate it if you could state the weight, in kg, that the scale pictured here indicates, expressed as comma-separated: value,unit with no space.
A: 0.5,kg
